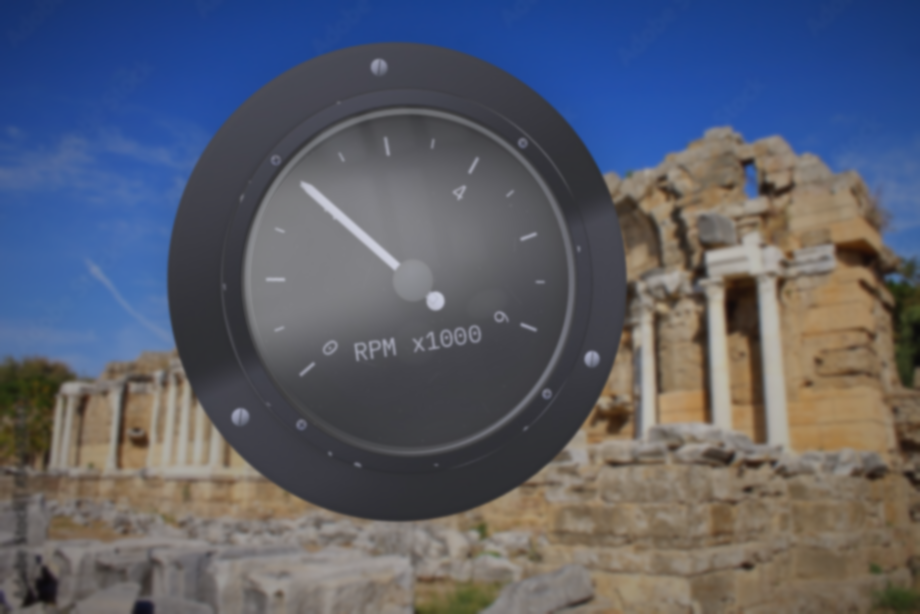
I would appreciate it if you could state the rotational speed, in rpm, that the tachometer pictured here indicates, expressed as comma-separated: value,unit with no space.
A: 2000,rpm
